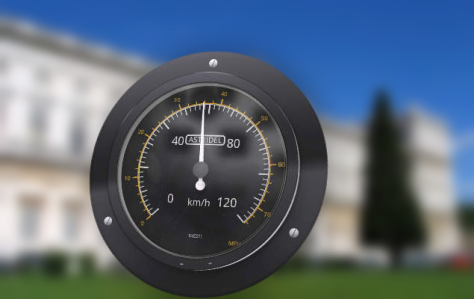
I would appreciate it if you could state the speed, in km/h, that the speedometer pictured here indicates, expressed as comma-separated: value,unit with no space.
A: 58,km/h
